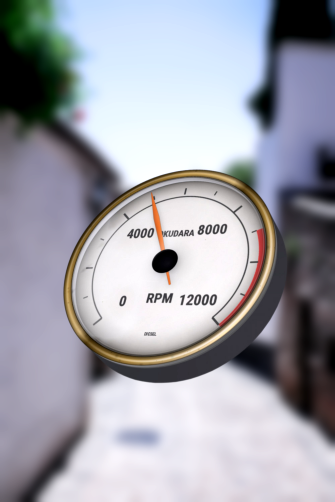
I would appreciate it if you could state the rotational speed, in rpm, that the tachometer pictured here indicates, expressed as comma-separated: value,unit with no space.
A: 5000,rpm
